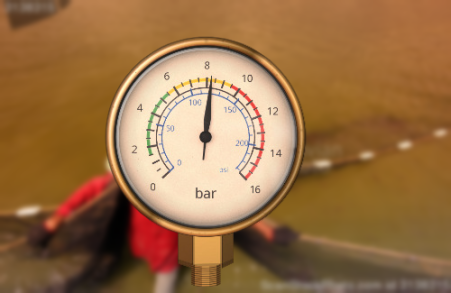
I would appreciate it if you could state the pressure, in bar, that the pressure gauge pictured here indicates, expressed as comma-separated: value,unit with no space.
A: 8.25,bar
